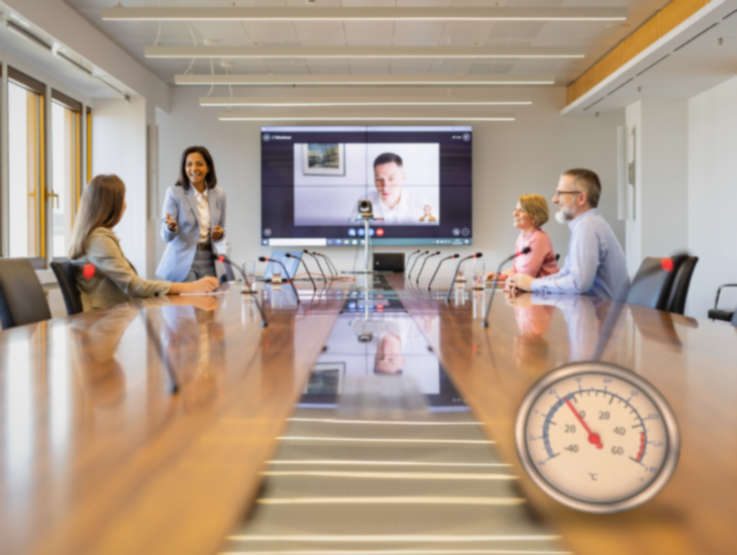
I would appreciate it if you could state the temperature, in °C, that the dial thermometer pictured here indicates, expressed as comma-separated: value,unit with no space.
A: -4,°C
